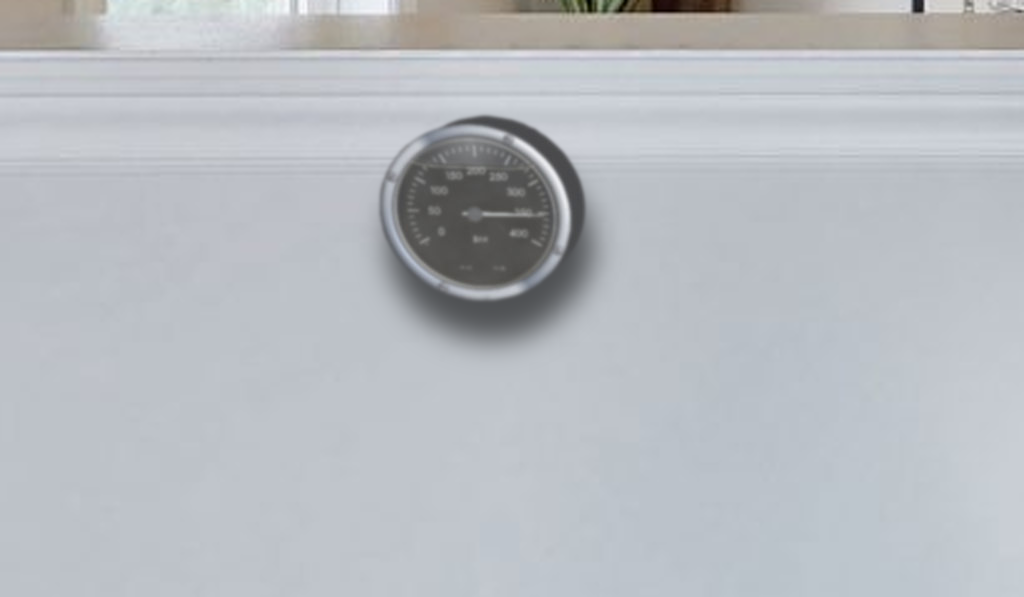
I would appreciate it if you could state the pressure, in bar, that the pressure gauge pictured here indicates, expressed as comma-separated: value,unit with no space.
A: 350,bar
